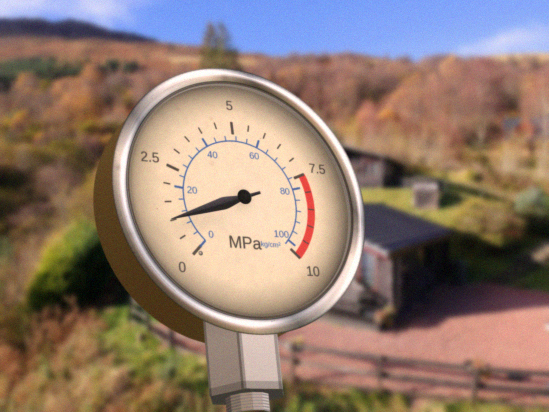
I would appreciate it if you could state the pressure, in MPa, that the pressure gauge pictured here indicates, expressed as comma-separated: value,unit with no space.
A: 1,MPa
